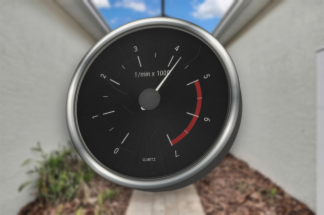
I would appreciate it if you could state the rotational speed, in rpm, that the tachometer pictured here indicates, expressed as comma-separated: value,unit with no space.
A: 4250,rpm
